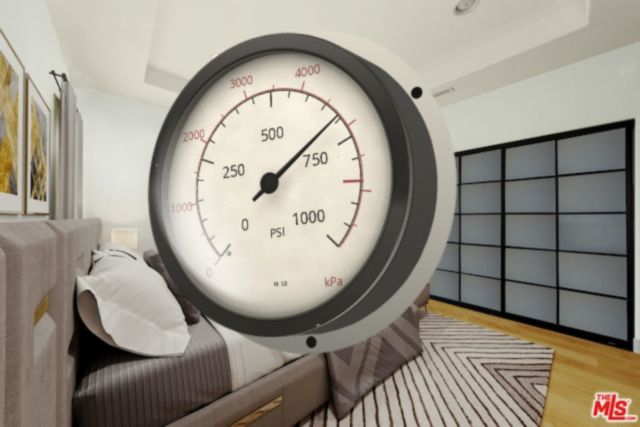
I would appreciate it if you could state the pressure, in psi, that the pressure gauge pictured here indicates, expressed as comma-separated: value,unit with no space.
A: 700,psi
